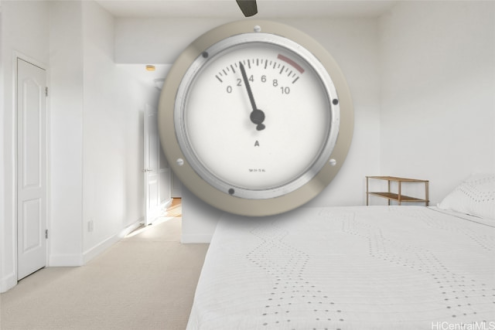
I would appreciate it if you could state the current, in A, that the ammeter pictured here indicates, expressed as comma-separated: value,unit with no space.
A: 3,A
